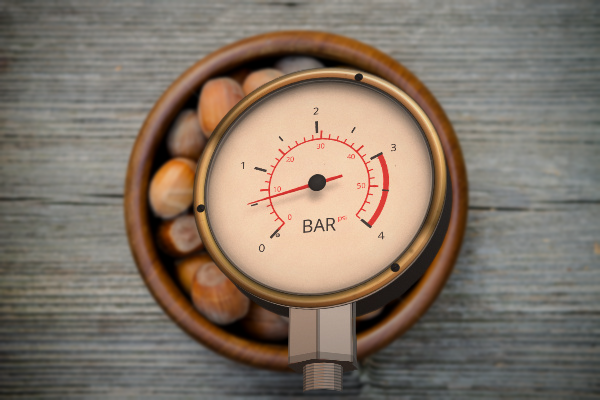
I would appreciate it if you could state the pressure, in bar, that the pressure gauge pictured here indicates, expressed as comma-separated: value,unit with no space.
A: 0.5,bar
